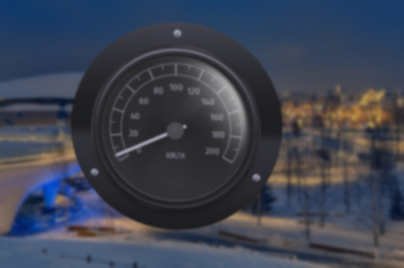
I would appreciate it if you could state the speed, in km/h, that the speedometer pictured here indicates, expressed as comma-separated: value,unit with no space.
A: 5,km/h
